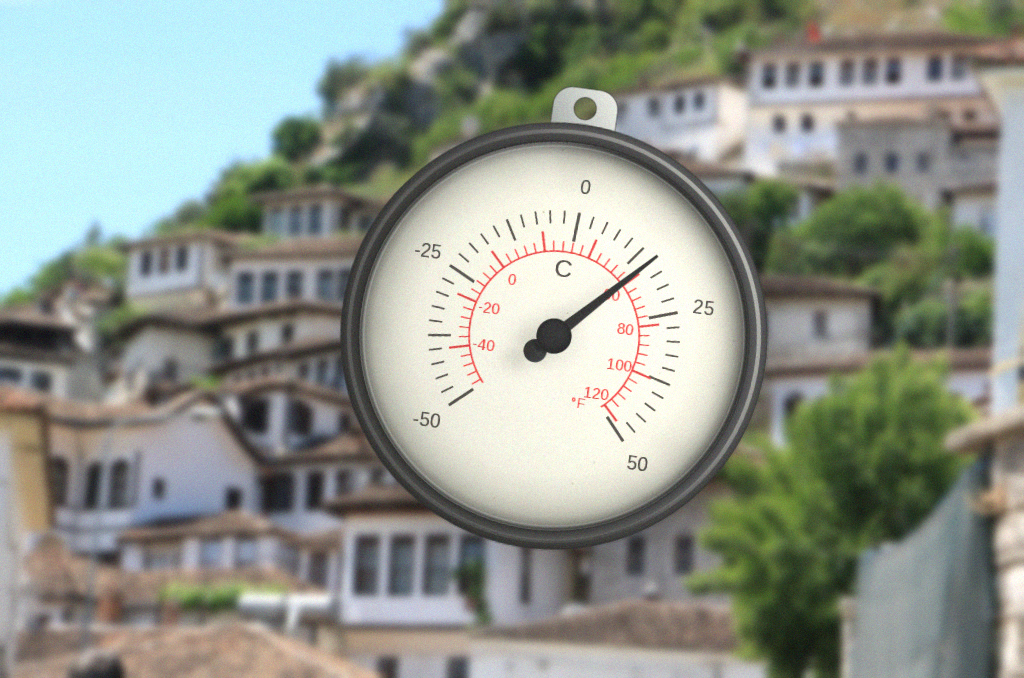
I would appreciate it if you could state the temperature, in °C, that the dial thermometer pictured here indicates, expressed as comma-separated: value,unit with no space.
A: 15,°C
